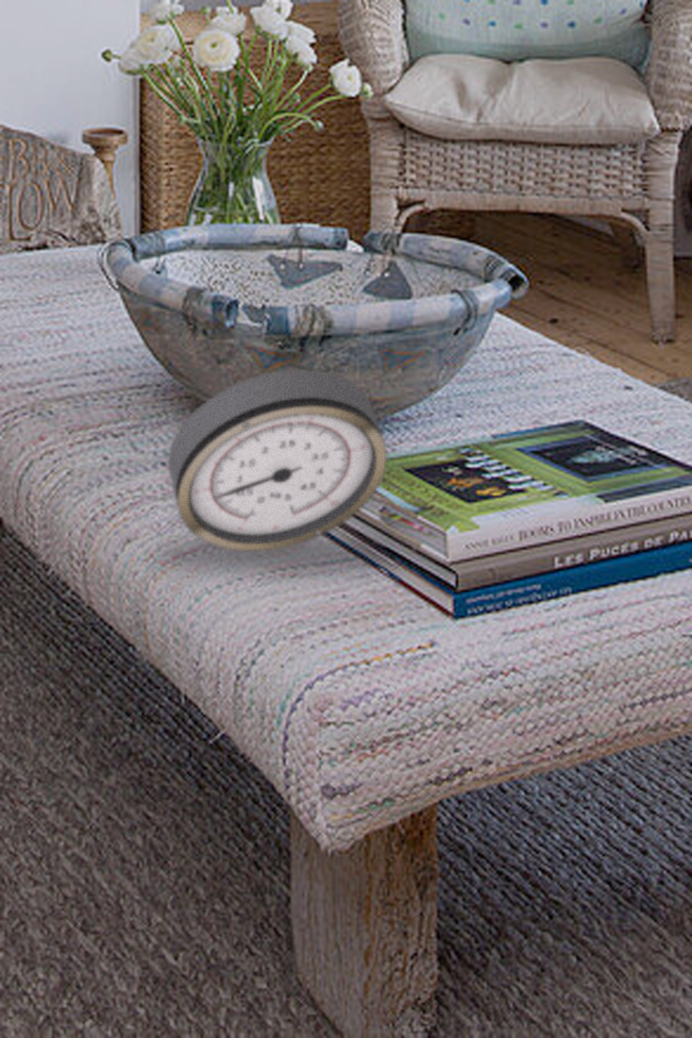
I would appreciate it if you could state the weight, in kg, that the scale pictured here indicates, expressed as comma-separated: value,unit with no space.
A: 0.75,kg
